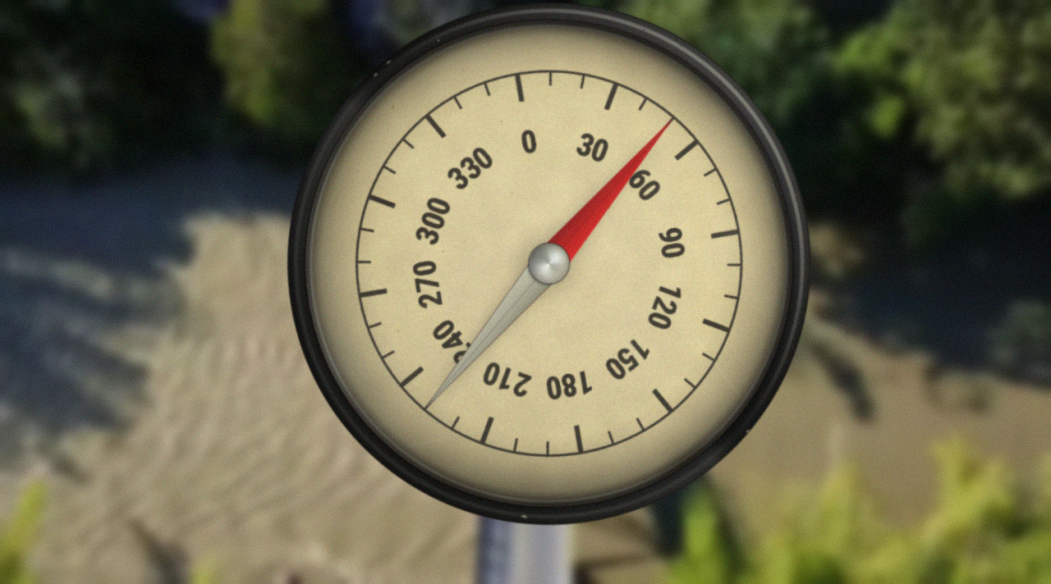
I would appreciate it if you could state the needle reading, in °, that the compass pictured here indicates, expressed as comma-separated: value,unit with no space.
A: 50,°
